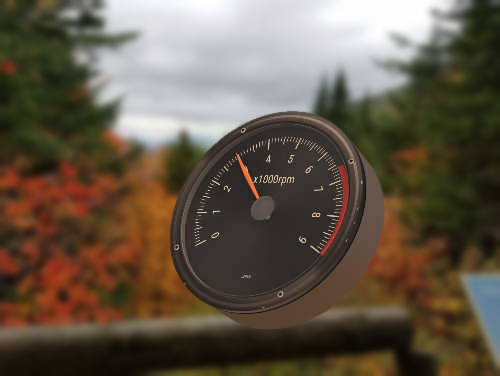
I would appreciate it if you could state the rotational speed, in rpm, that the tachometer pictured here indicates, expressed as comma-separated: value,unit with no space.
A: 3000,rpm
